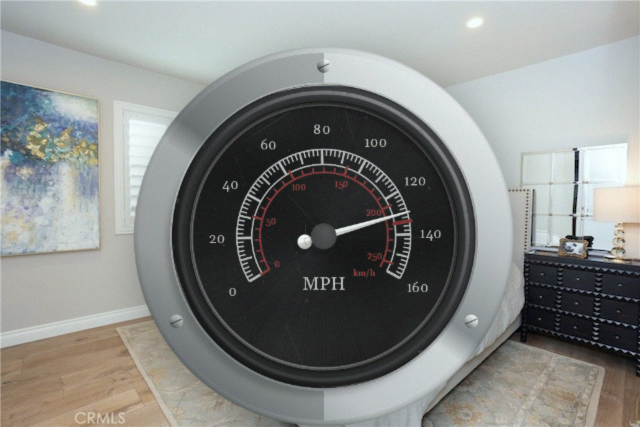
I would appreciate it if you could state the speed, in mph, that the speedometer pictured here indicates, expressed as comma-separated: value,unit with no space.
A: 130,mph
